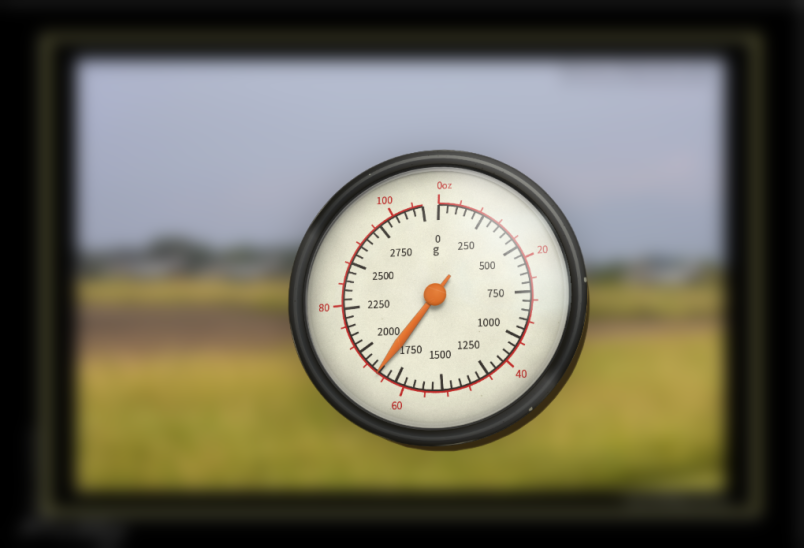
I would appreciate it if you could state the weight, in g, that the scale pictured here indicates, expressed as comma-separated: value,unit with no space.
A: 1850,g
